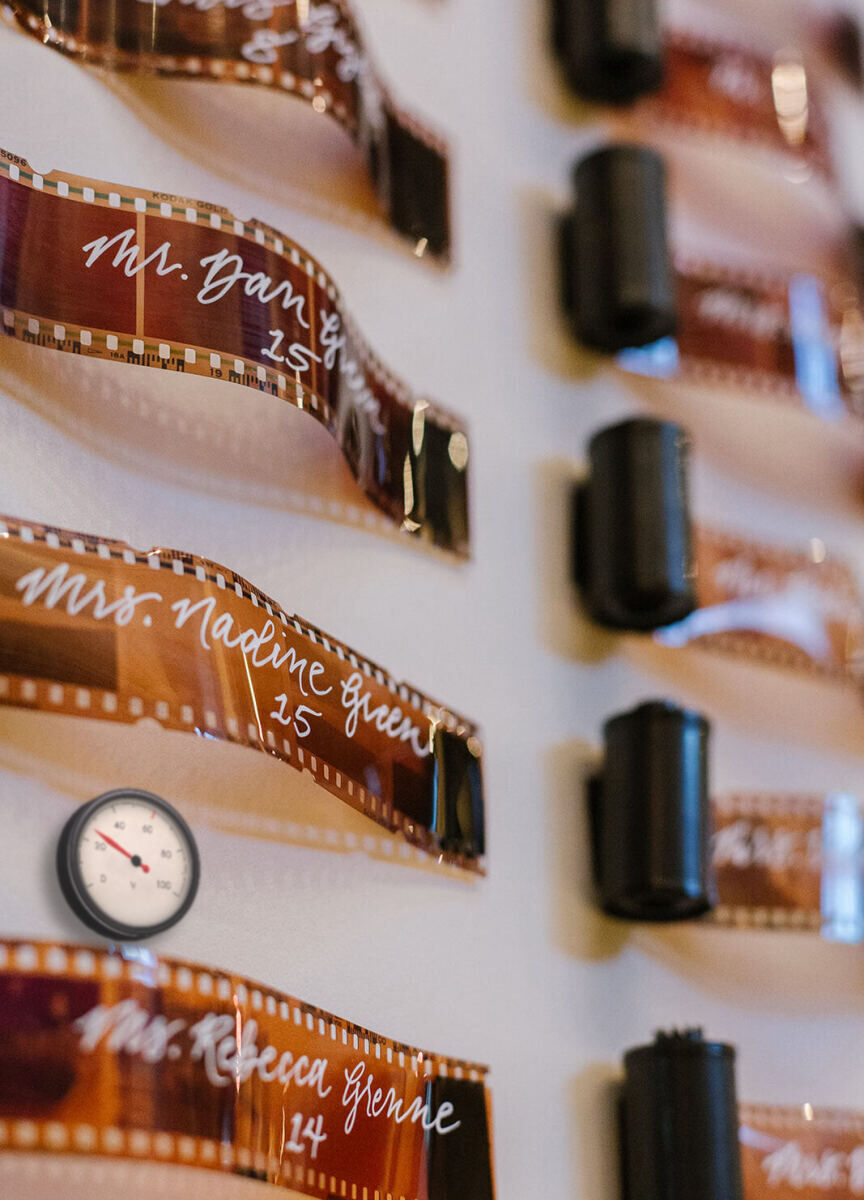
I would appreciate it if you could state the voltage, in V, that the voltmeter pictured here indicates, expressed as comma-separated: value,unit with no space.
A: 25,V
